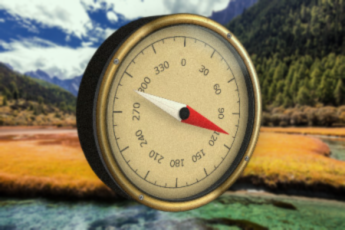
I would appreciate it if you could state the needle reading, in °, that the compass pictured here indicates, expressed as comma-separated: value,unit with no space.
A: 110,°
